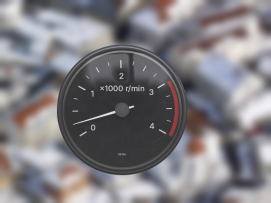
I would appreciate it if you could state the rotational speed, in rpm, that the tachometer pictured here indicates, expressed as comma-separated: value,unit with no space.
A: 250,rpm
